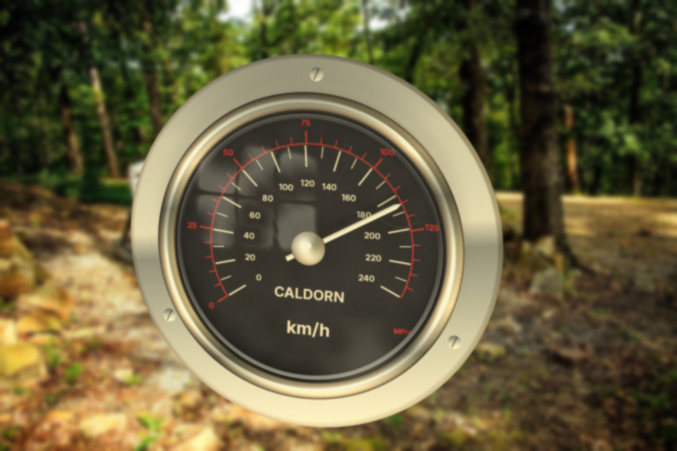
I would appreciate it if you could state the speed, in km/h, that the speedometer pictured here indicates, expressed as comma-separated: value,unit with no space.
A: 185,km/h
